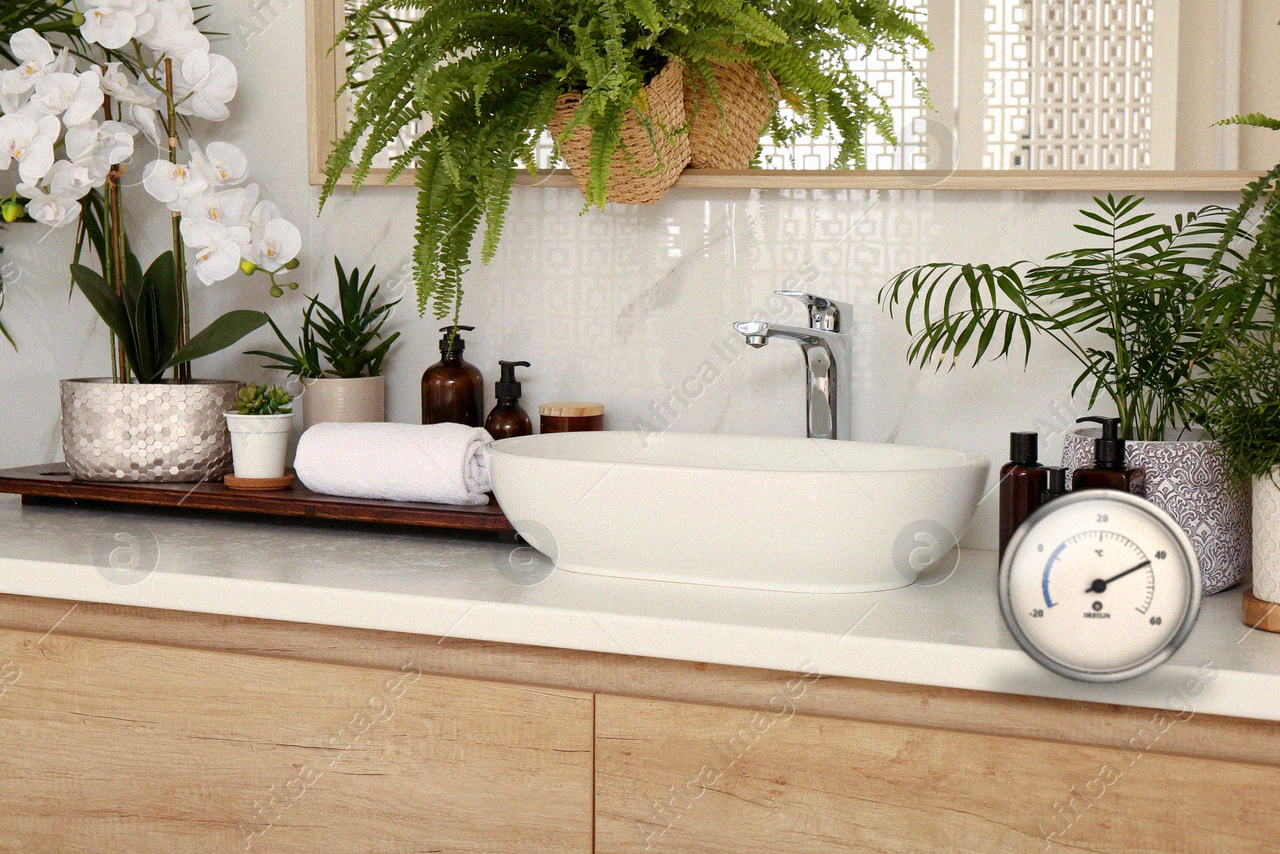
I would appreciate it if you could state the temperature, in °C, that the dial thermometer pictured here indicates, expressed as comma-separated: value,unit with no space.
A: 40,°C
